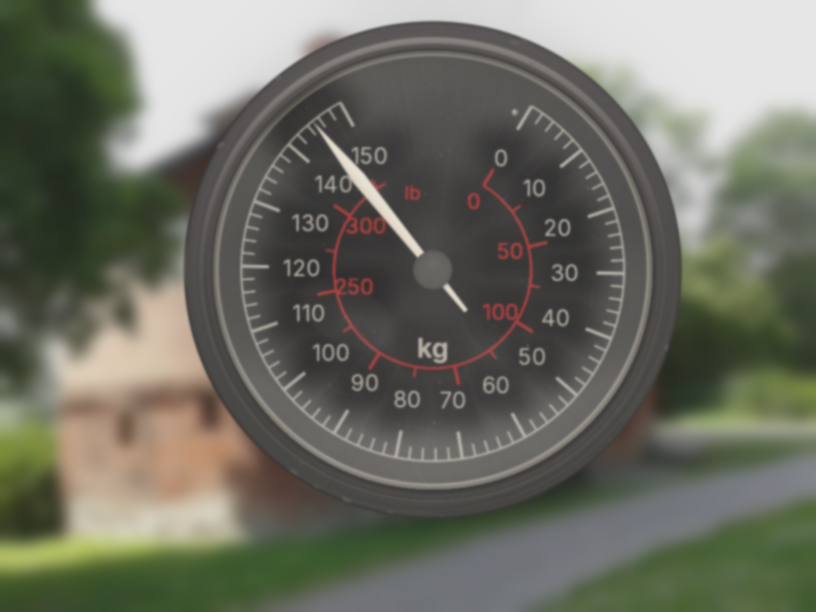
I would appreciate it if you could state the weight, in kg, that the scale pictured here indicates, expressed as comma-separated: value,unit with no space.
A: 145,kg
